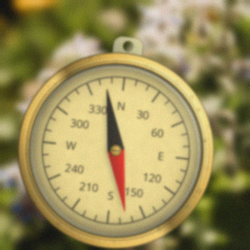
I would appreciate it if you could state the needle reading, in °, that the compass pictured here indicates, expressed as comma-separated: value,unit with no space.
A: 165,°
